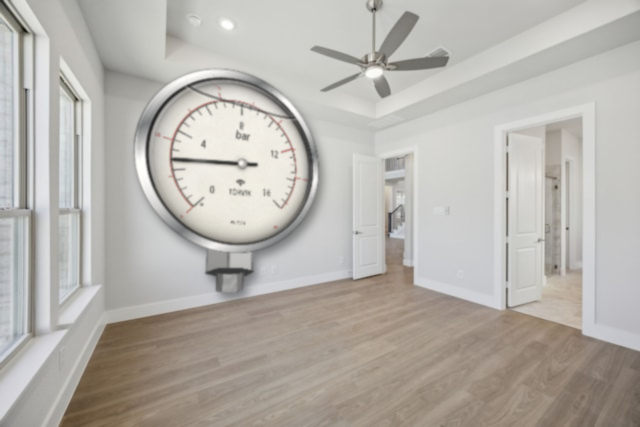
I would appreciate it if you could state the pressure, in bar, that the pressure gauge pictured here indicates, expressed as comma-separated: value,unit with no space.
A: 2.5,bar
